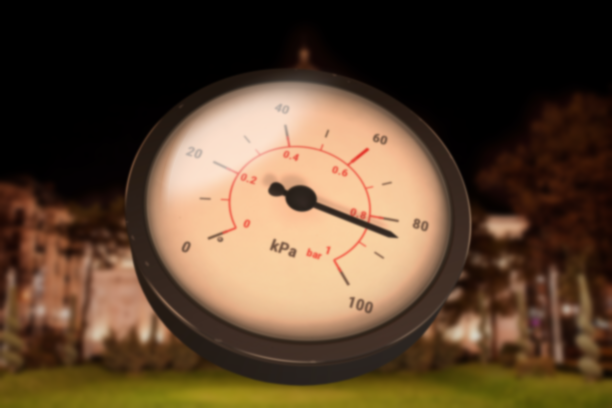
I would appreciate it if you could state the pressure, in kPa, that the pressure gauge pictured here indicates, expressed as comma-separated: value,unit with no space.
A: 85,kPa
